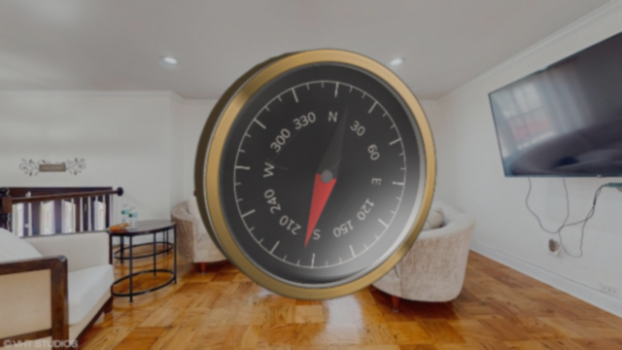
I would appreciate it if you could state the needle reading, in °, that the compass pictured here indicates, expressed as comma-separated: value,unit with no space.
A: 190,°
